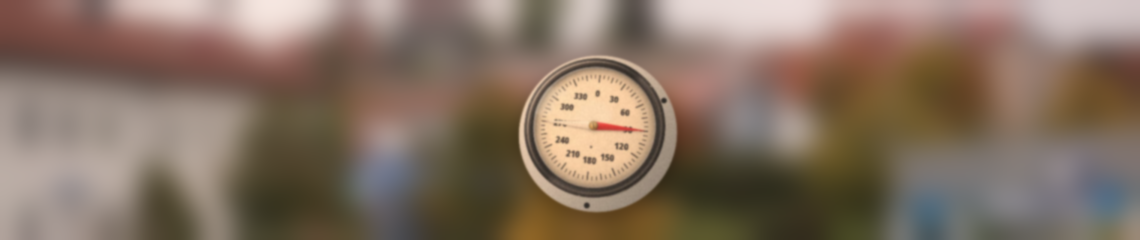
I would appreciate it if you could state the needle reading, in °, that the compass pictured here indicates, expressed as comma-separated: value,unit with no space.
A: 90,°
